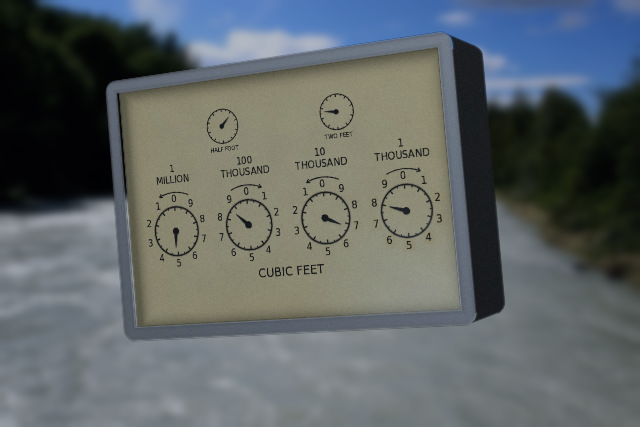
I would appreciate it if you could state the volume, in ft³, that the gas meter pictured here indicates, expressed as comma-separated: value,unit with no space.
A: 486800,ft³
